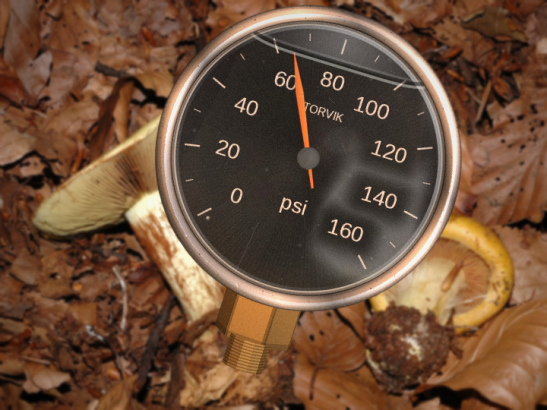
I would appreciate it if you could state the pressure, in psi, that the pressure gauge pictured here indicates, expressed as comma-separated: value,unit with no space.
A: 65,psi
